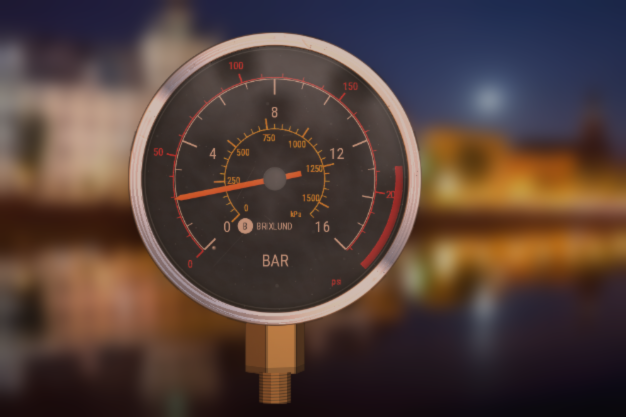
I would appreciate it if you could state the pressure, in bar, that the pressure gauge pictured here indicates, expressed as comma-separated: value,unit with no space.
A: 2,bar
